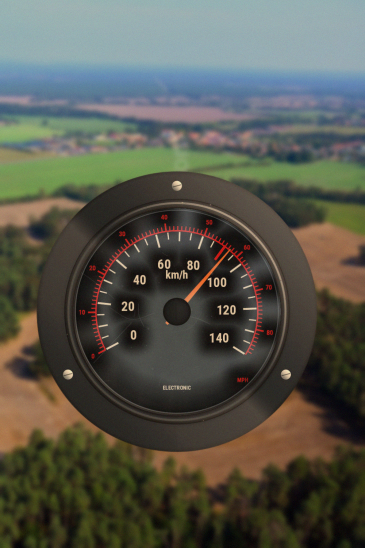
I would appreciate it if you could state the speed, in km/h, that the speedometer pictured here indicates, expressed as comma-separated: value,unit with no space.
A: 92.5,km/h
